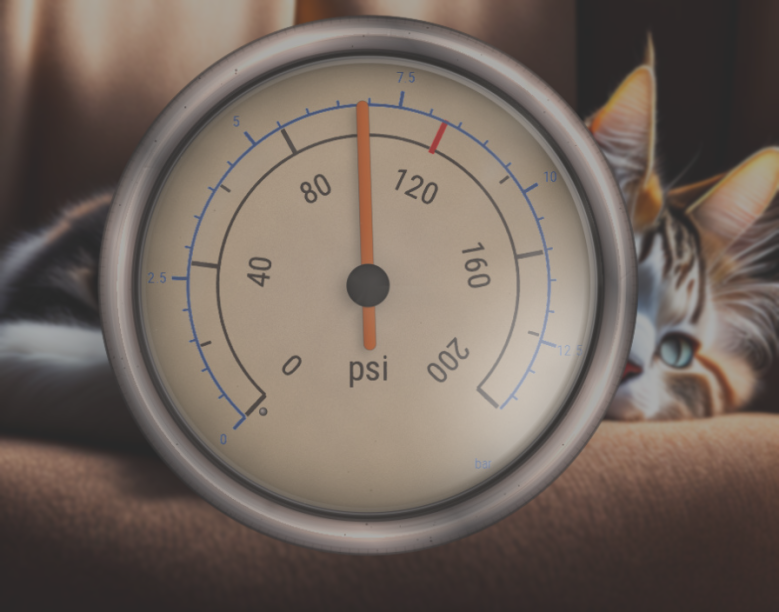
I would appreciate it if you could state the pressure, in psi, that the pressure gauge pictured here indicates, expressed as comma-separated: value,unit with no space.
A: 100,psi
